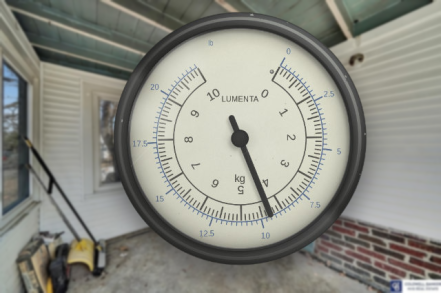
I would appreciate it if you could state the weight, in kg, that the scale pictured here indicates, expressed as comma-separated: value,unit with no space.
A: 4.3,kg
